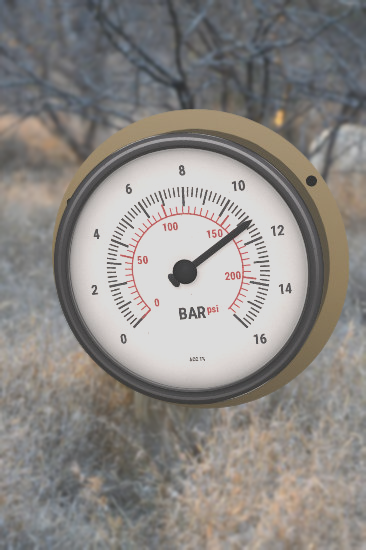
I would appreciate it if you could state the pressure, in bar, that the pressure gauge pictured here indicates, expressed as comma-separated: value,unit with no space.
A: 11.2,bar
